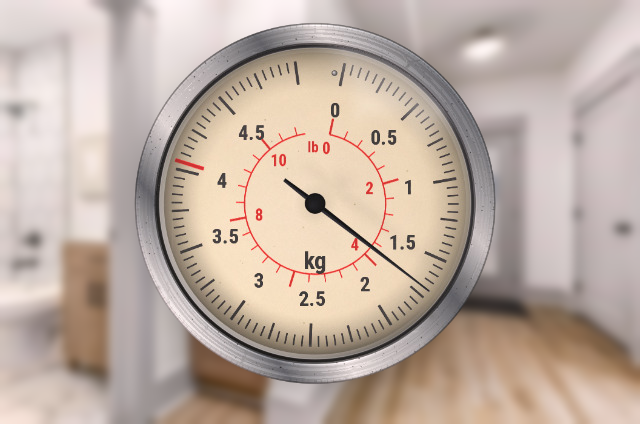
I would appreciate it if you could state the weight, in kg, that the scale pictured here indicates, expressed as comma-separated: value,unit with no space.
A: 1.7,kg
